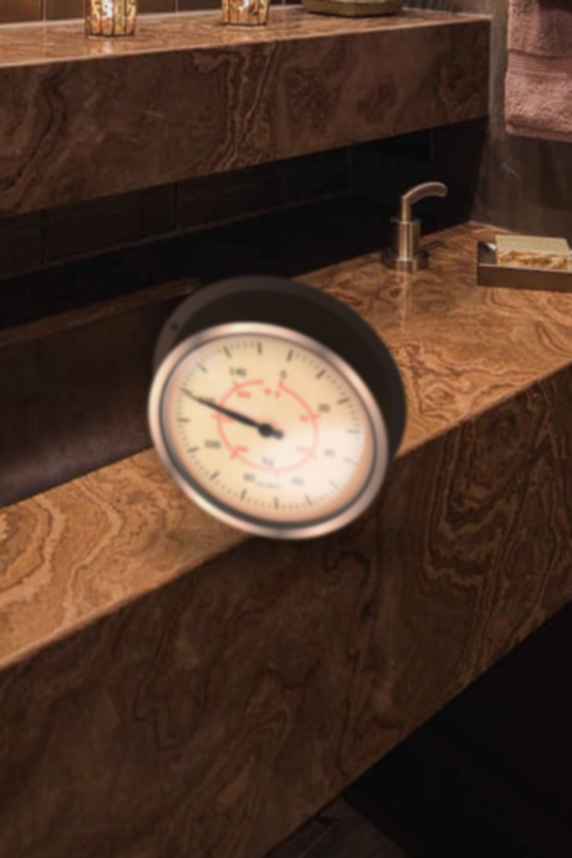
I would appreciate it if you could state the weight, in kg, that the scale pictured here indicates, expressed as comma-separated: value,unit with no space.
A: 120,kg
